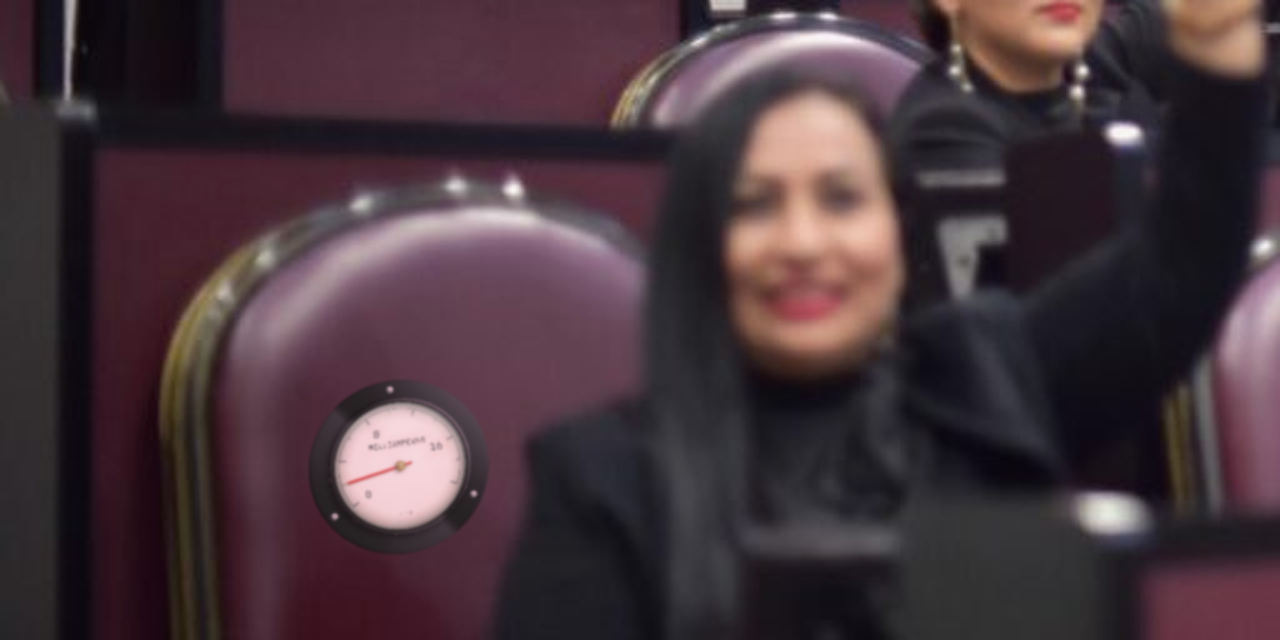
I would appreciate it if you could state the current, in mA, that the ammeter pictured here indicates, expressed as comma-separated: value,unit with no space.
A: 2,mA
